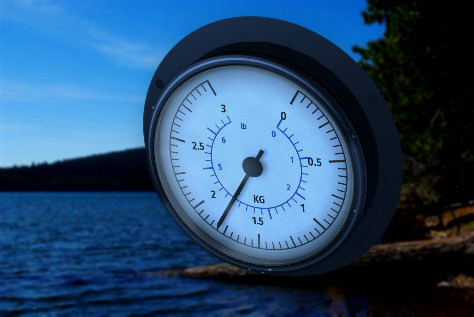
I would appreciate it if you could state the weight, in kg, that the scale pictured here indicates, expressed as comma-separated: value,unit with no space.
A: 1.8,kg
